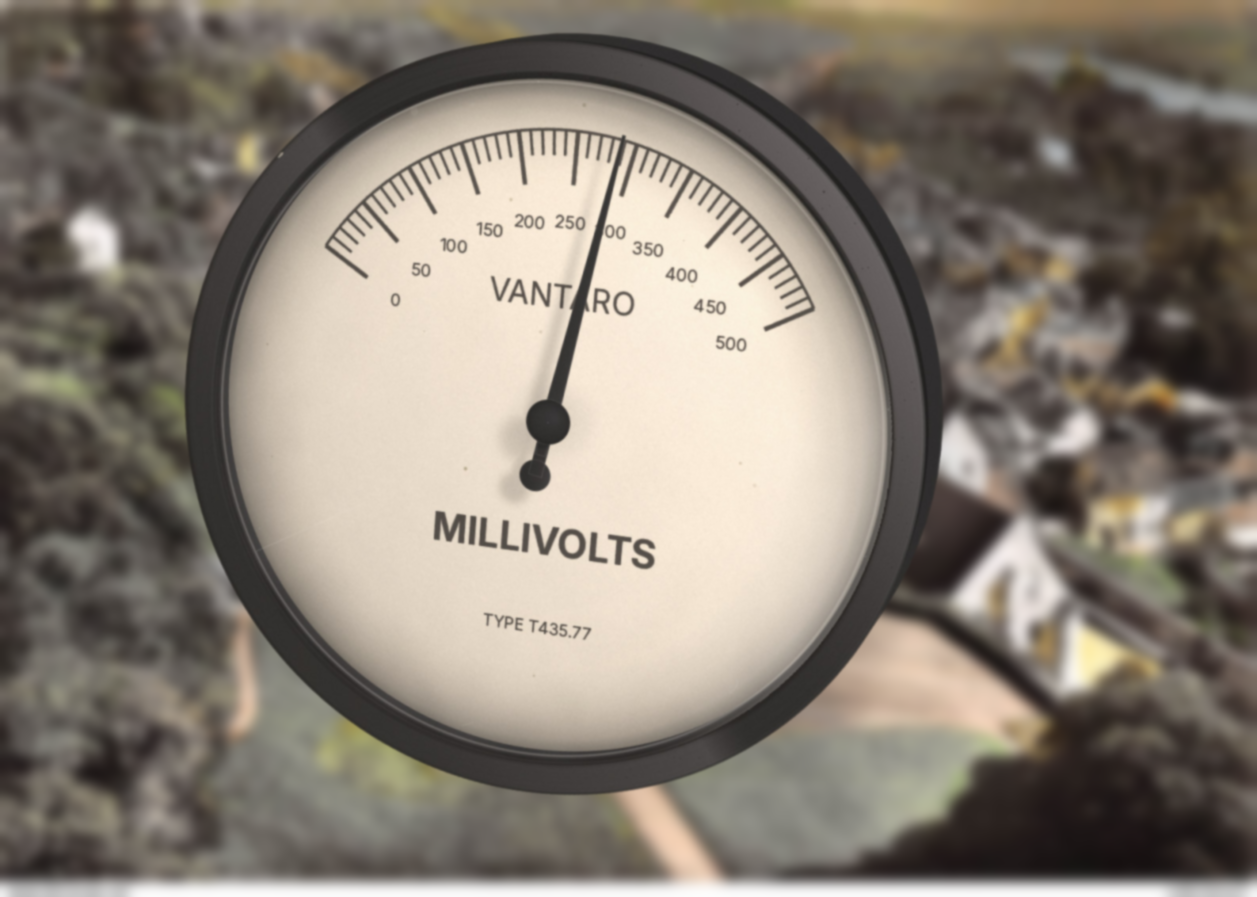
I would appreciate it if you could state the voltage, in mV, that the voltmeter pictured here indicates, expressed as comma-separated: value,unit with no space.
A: 290,mV
